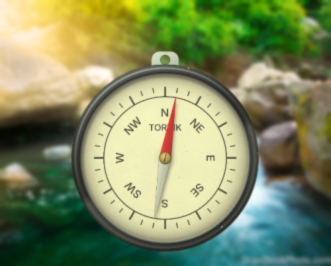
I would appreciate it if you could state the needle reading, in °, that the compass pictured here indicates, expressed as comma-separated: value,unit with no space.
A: 10,°
